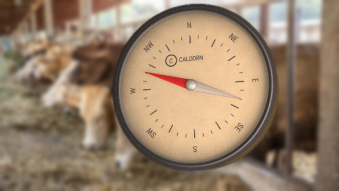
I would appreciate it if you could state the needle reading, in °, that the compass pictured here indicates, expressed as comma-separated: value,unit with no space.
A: 290,°
